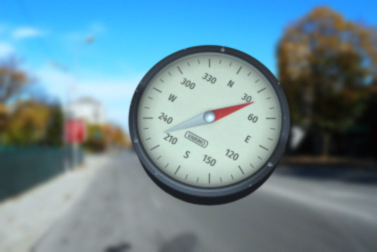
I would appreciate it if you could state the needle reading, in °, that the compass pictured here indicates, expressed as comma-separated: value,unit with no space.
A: 40,°
